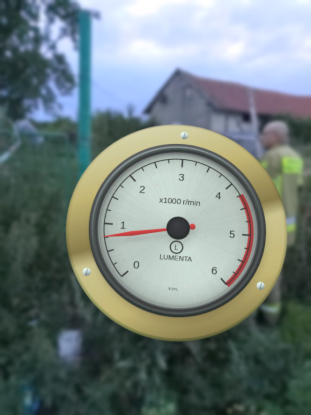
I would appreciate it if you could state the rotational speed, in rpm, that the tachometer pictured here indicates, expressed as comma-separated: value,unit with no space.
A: 750,rpm
